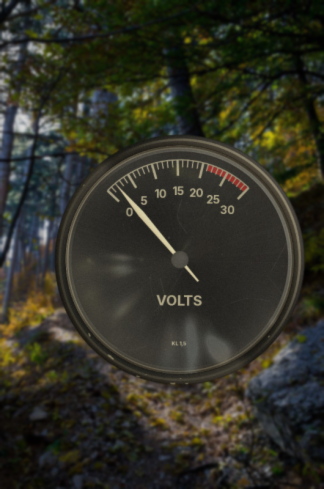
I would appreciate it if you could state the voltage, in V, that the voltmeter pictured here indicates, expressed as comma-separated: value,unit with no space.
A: 2,V
